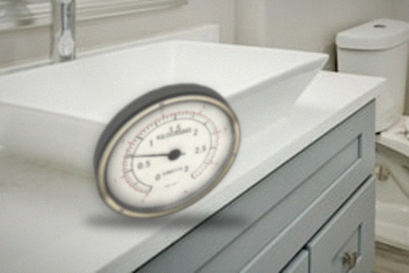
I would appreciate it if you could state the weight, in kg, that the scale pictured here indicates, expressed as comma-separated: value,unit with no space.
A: 0.75,kg
